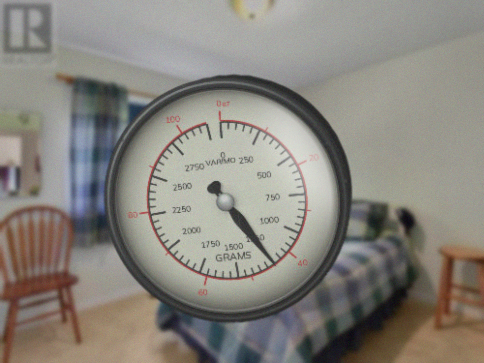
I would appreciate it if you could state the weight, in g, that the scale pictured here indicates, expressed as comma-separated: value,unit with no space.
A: 1250,g
